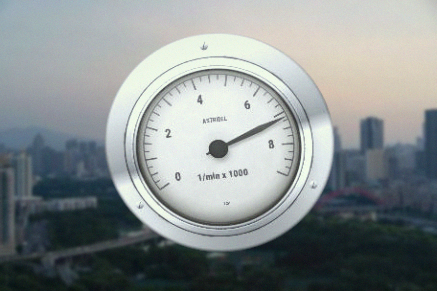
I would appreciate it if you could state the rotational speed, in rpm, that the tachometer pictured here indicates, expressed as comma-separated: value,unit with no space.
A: 7125,rpm
